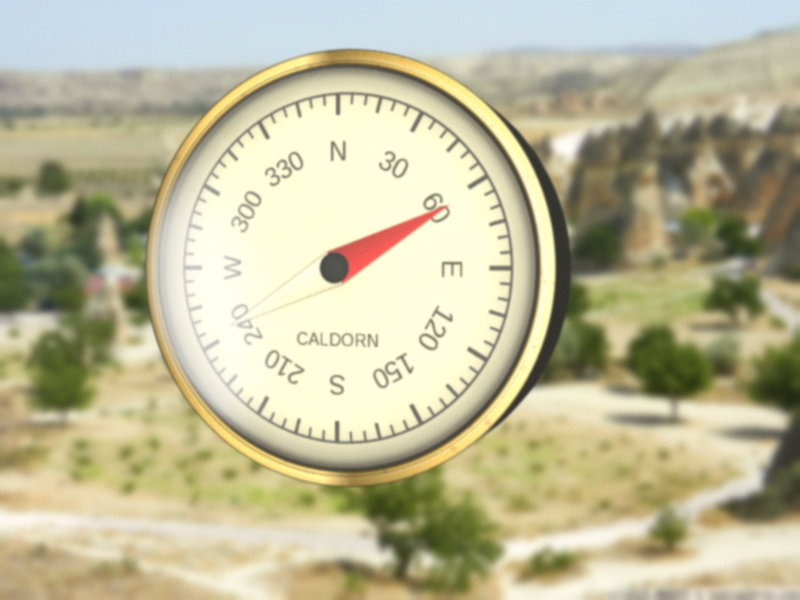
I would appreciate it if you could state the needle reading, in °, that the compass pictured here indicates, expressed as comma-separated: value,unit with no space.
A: 62.5,°
